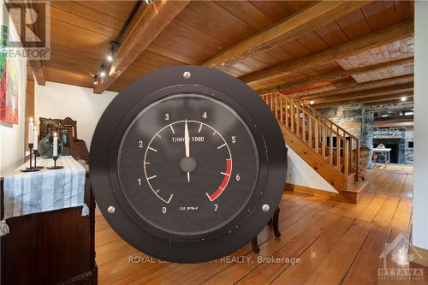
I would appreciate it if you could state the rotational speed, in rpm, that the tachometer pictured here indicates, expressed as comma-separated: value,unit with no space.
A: 3500,rpm
